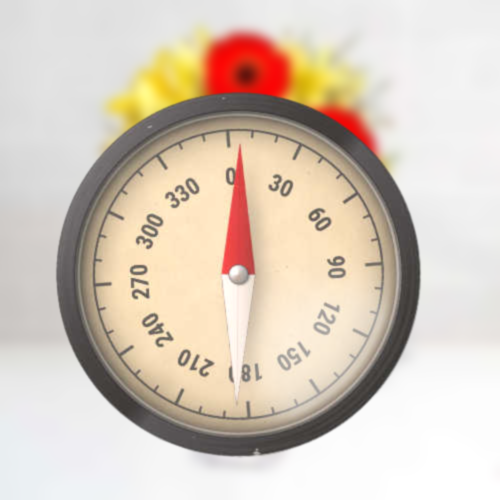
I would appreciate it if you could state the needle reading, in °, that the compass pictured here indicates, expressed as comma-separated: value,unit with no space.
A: 5,°
